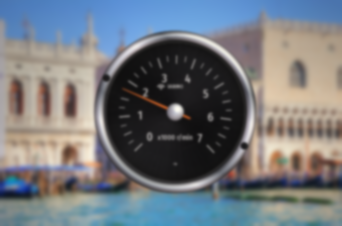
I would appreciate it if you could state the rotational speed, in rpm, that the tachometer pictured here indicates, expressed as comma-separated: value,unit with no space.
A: 1750,rpm
